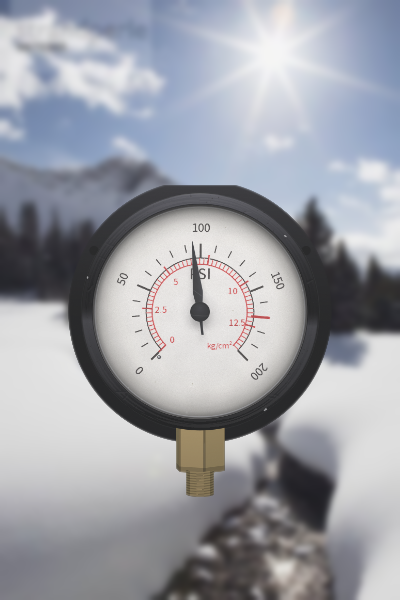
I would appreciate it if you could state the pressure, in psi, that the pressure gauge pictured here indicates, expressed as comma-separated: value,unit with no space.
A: 95,psi
